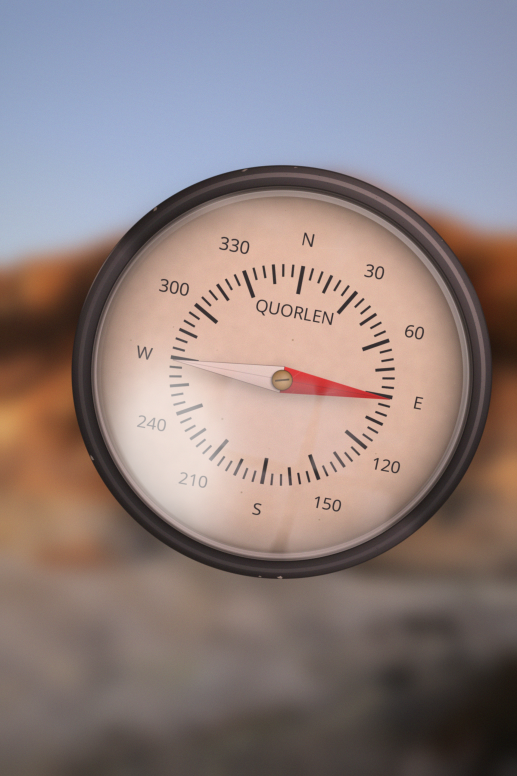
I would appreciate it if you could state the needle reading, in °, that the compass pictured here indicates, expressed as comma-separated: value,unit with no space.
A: 90,°
